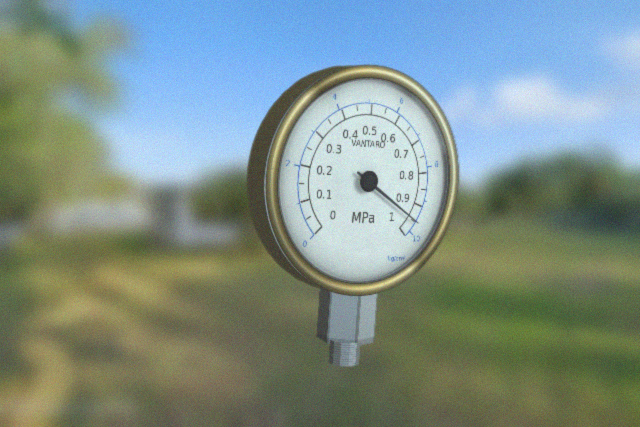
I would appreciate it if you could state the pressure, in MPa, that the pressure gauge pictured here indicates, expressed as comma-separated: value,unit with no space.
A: 0.95,MPa
